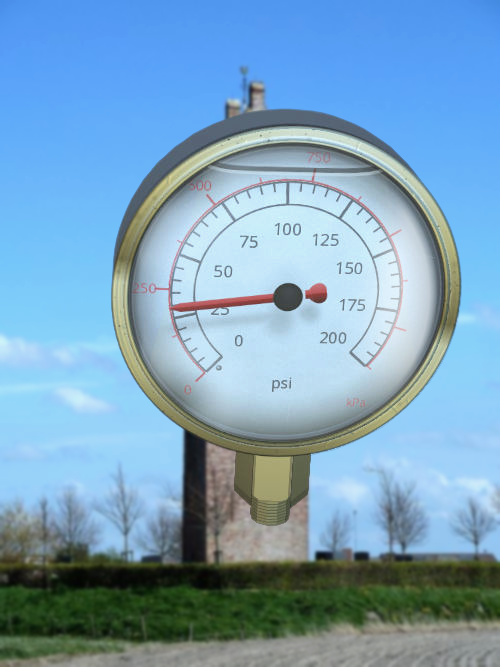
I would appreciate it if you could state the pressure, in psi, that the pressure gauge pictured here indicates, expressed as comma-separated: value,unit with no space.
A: 30,psi
